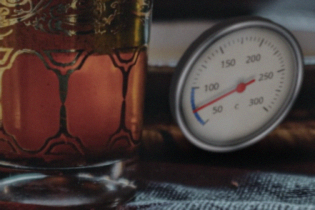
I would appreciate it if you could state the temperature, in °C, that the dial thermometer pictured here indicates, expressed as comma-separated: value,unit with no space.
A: 75,°C
